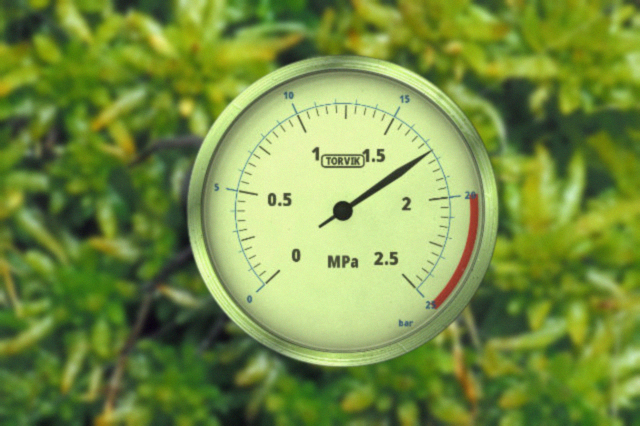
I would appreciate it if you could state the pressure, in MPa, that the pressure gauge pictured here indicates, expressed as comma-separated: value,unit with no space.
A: 1.75,MPa
